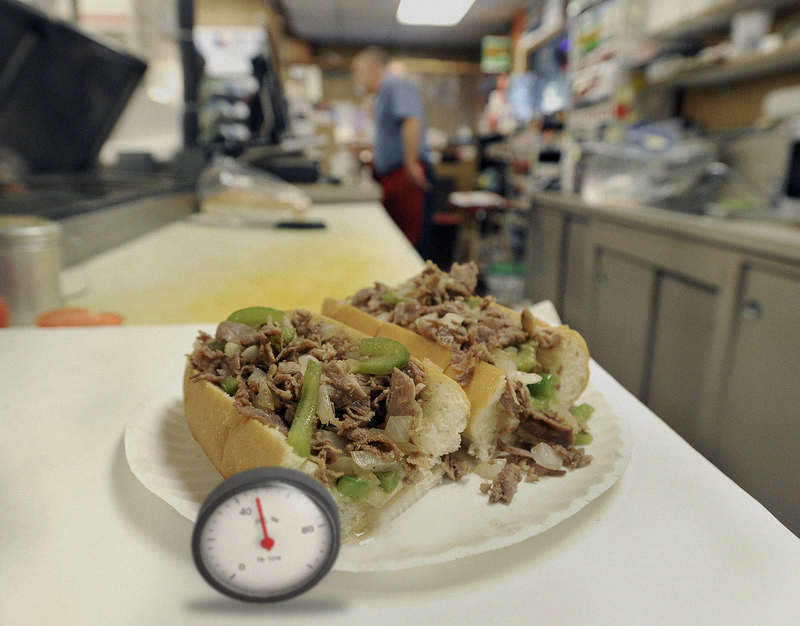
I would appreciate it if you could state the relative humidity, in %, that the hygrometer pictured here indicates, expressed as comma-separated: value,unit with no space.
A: 48,%
